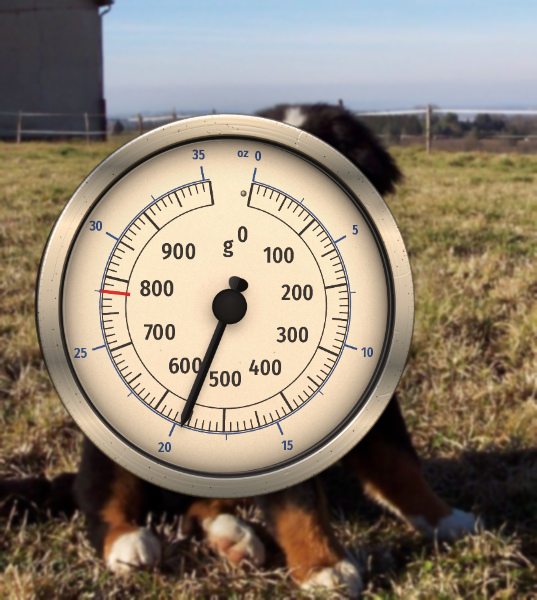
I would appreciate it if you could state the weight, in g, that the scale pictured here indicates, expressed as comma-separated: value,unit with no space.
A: 560,g
